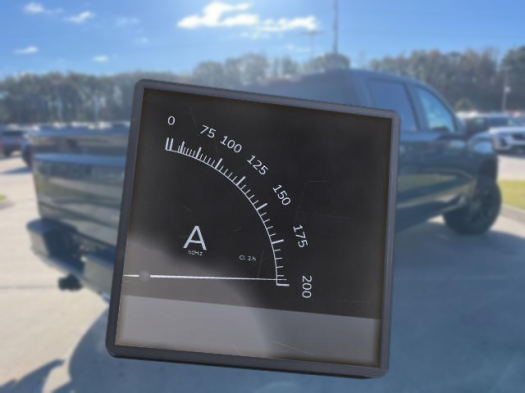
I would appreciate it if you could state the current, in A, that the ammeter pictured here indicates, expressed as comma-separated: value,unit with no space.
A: 197.5,A
